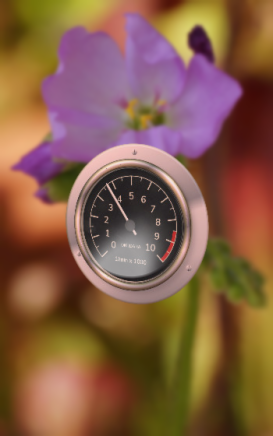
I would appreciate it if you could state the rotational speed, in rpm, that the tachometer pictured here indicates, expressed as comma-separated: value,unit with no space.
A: 3750,rpm
